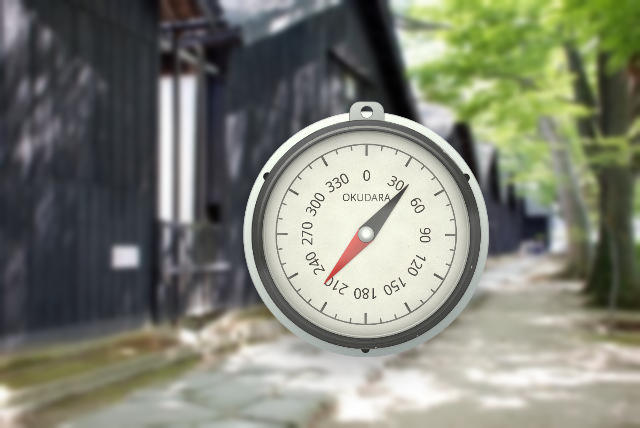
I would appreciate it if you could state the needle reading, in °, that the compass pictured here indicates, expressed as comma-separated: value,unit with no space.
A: 220,°
